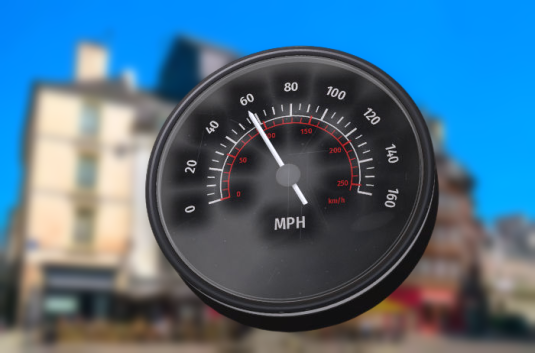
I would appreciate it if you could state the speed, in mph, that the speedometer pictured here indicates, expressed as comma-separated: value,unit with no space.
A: 57.5,mph
